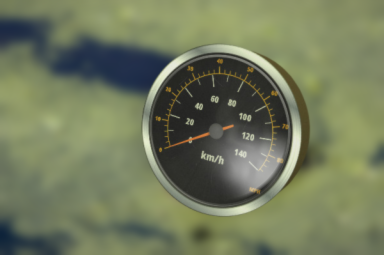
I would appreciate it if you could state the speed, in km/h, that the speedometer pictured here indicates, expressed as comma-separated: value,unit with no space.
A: 0,km/h
